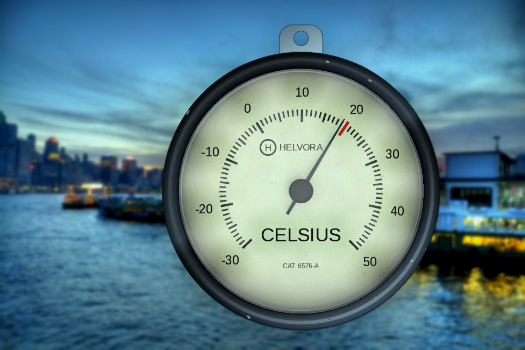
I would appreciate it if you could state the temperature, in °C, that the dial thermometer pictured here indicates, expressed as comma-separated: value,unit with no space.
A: 19,°C
